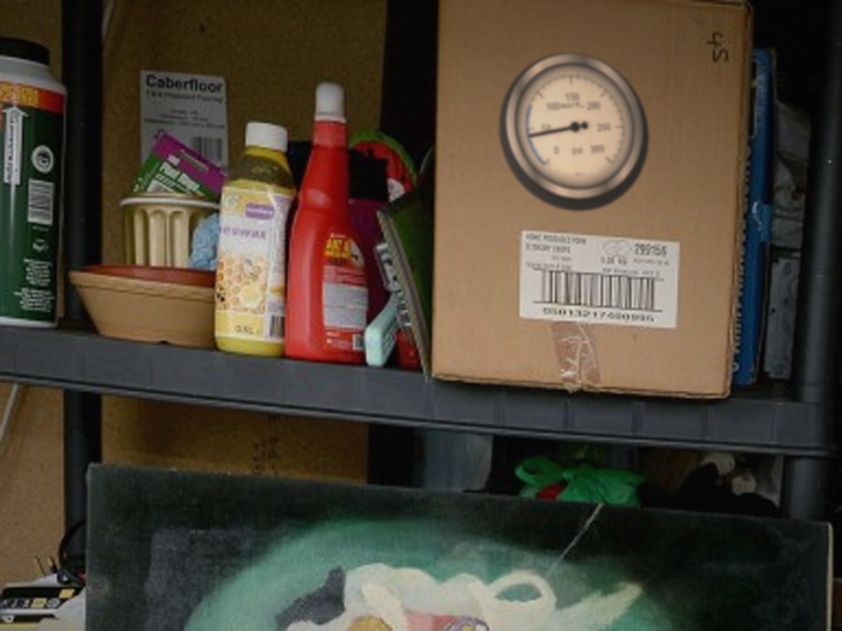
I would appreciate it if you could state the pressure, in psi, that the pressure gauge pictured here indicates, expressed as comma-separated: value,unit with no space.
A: 40,psi
